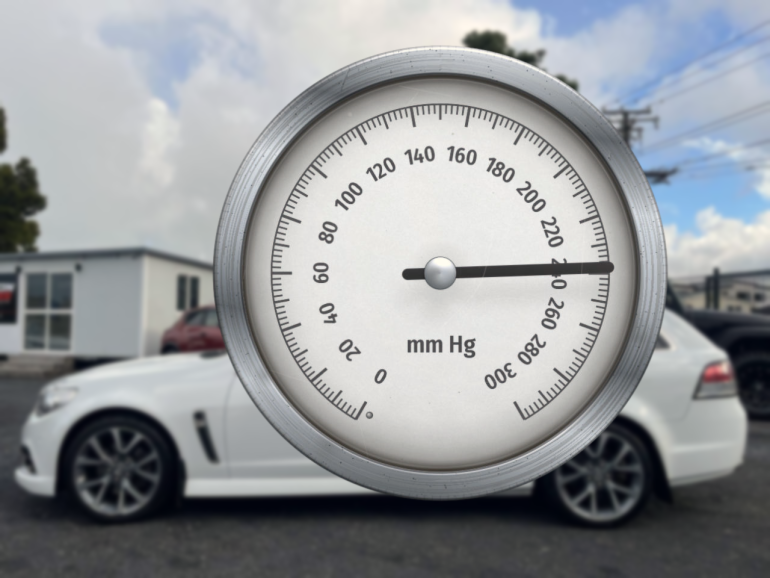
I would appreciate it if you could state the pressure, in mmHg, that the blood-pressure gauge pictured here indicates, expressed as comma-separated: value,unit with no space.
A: 238,mmHg
